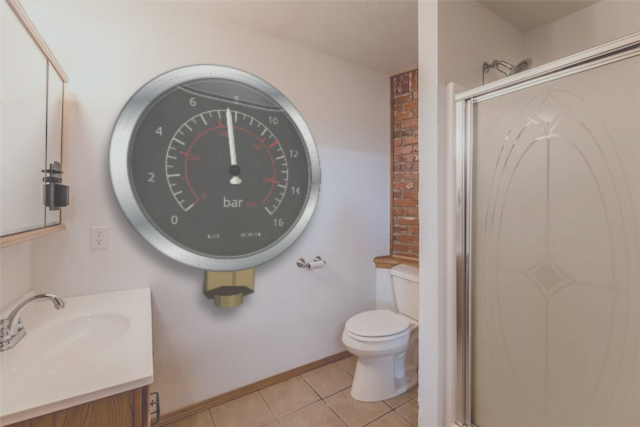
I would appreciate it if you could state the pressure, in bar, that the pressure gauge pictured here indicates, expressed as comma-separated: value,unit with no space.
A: 7.5,bar
